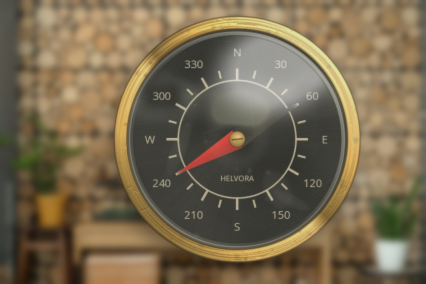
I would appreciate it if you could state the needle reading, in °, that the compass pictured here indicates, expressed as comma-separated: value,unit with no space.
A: 240,°
